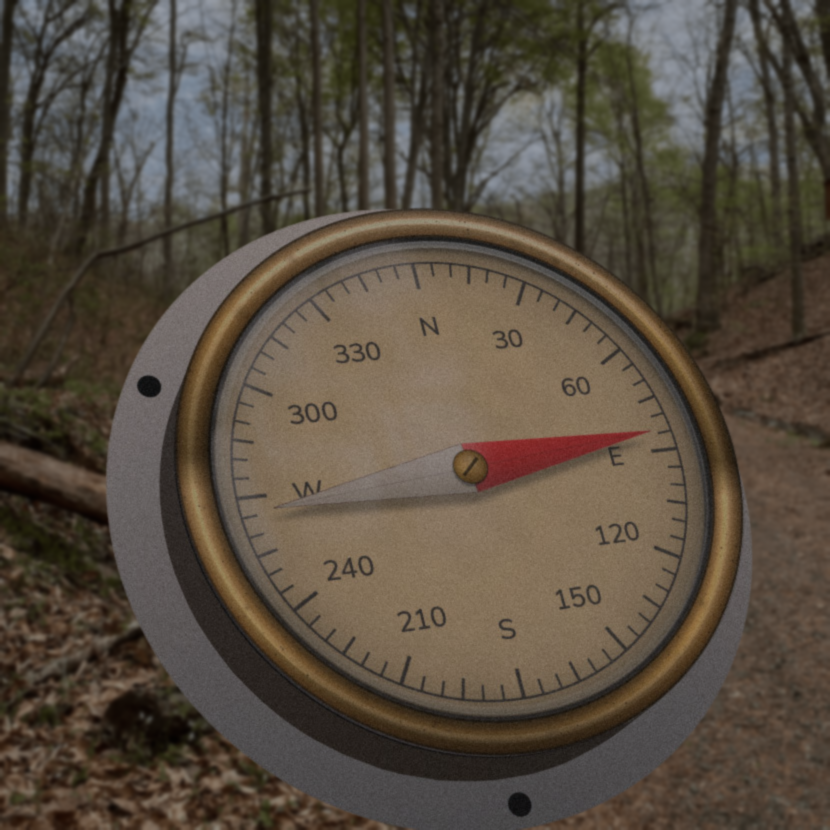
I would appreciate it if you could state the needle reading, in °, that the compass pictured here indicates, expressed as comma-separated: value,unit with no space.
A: 85,°
